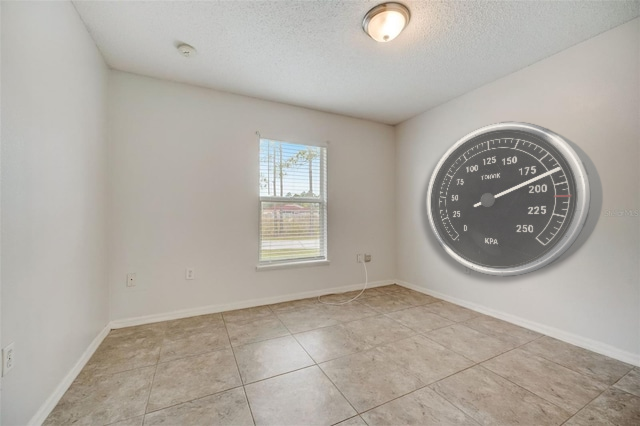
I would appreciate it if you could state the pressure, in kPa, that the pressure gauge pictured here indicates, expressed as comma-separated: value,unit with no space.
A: 190,kPa
